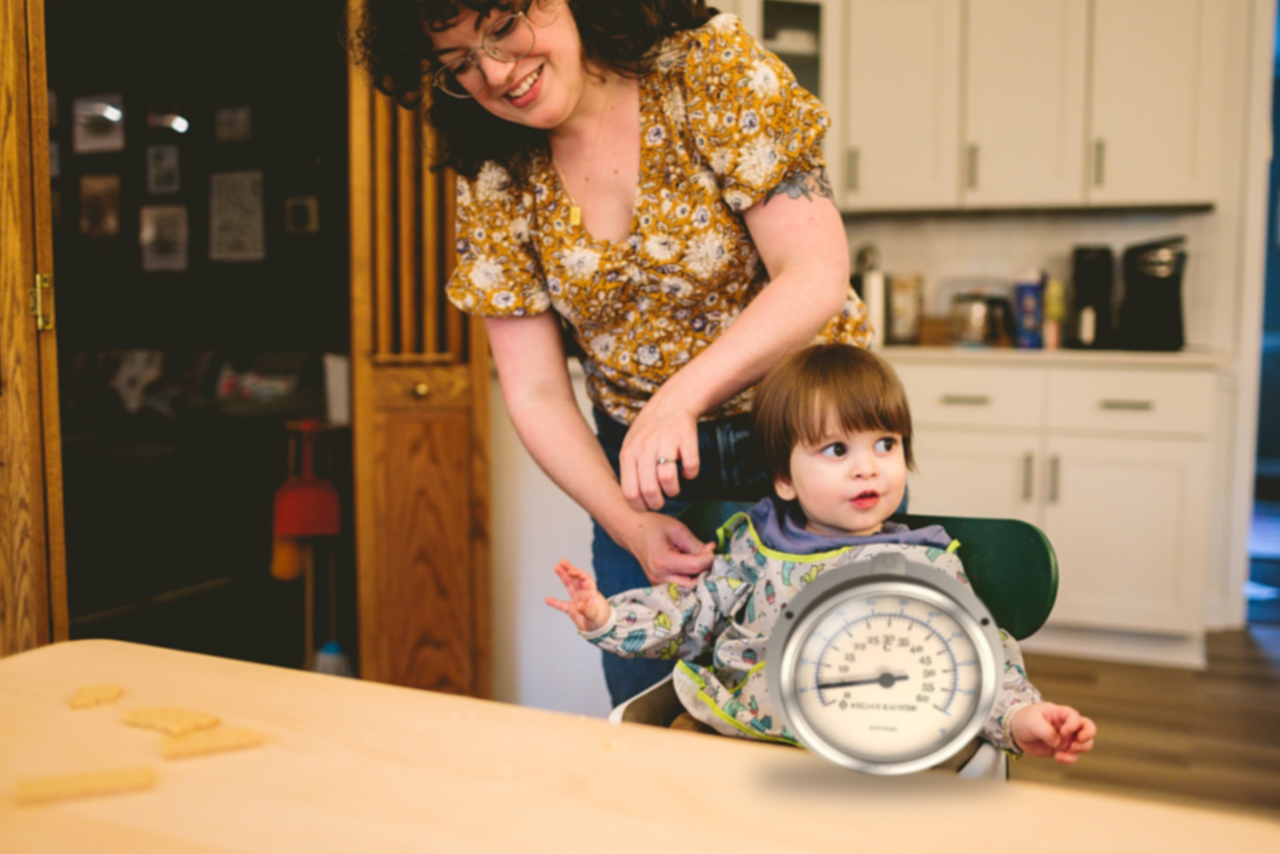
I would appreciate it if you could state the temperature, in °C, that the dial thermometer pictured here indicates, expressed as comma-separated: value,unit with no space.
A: 5,°C
